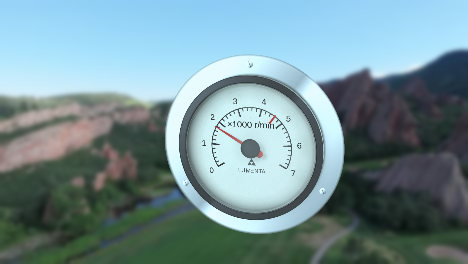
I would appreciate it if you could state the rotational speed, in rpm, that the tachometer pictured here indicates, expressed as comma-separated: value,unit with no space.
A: 1800,rpm
